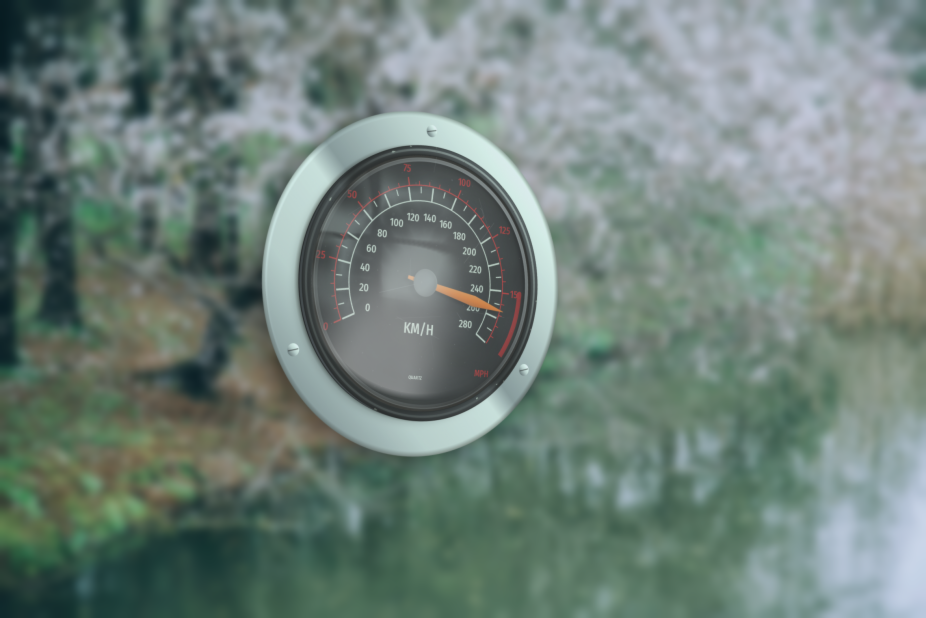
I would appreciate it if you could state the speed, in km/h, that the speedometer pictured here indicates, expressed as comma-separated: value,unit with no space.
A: 255,km/h
